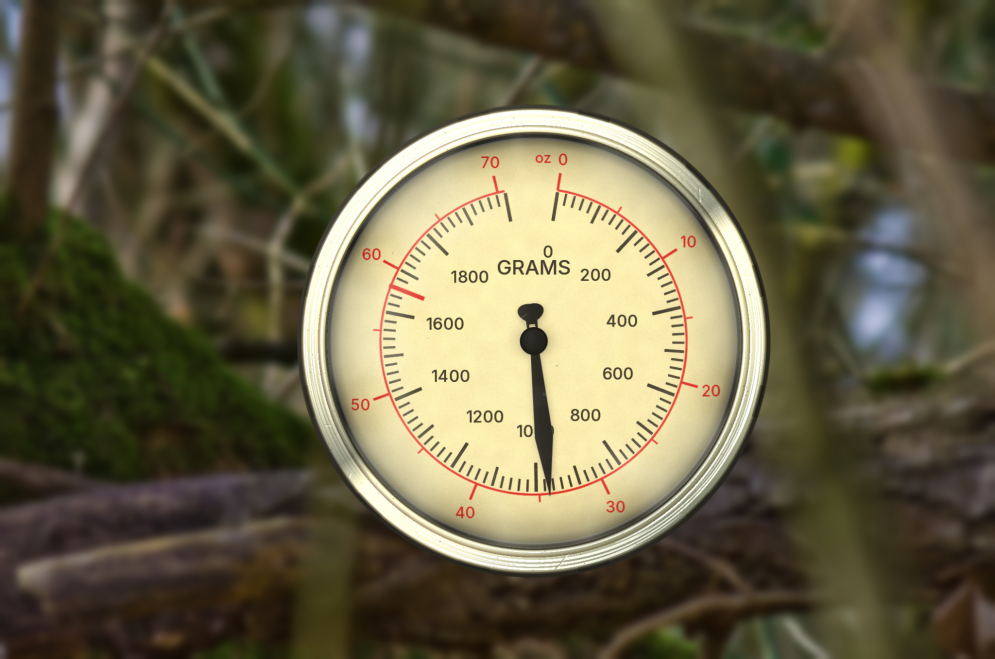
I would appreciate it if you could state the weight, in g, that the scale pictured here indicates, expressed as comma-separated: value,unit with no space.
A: 970,g
